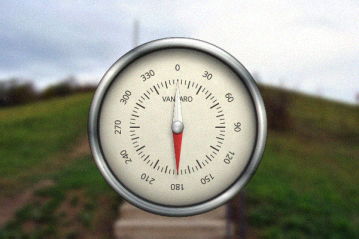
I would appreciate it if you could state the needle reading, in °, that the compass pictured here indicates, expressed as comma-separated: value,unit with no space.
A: 180,°
